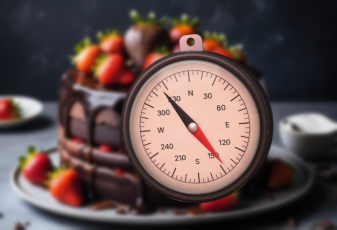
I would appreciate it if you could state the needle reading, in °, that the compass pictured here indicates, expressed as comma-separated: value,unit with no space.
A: 145,°
